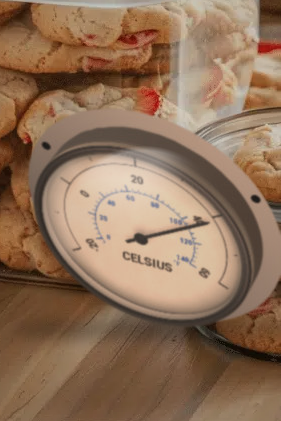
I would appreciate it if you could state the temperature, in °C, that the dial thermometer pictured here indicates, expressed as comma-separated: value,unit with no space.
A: 40,°C
